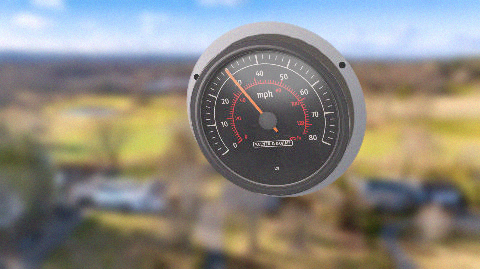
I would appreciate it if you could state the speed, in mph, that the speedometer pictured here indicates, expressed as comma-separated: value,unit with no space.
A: 30,mph
